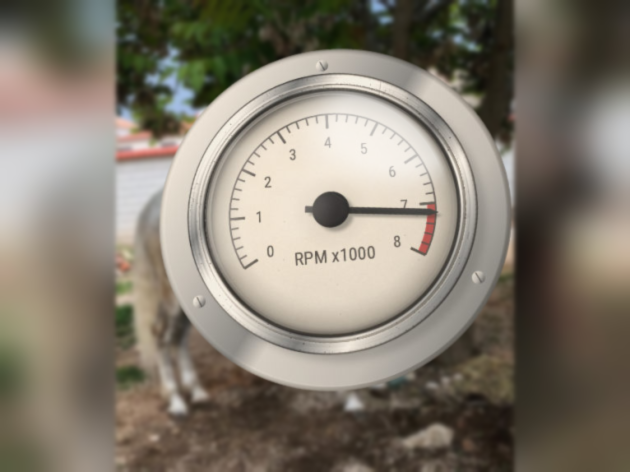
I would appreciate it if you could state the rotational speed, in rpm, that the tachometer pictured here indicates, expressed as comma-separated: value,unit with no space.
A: 7200,rpm
